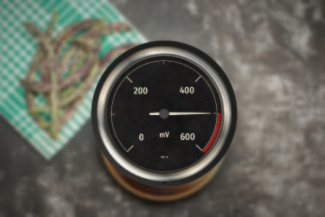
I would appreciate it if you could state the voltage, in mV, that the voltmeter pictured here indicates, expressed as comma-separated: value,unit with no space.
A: 500,mV
